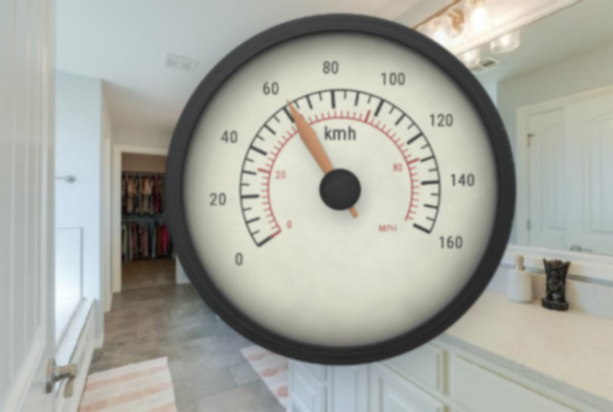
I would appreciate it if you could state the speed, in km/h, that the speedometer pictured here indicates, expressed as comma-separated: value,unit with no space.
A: 62.5,km/h
